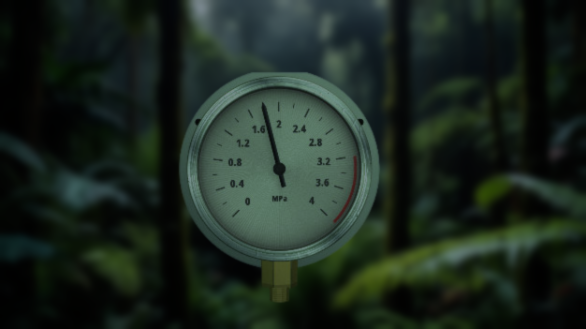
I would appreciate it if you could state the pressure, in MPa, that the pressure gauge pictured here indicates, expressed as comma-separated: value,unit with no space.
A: 1.8,MPa
